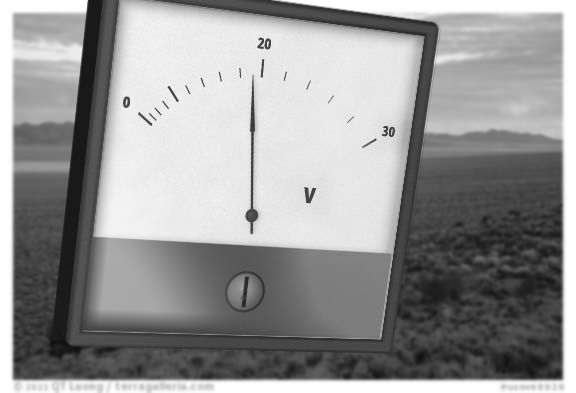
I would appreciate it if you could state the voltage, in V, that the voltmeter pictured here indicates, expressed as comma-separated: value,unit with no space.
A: 19,V
